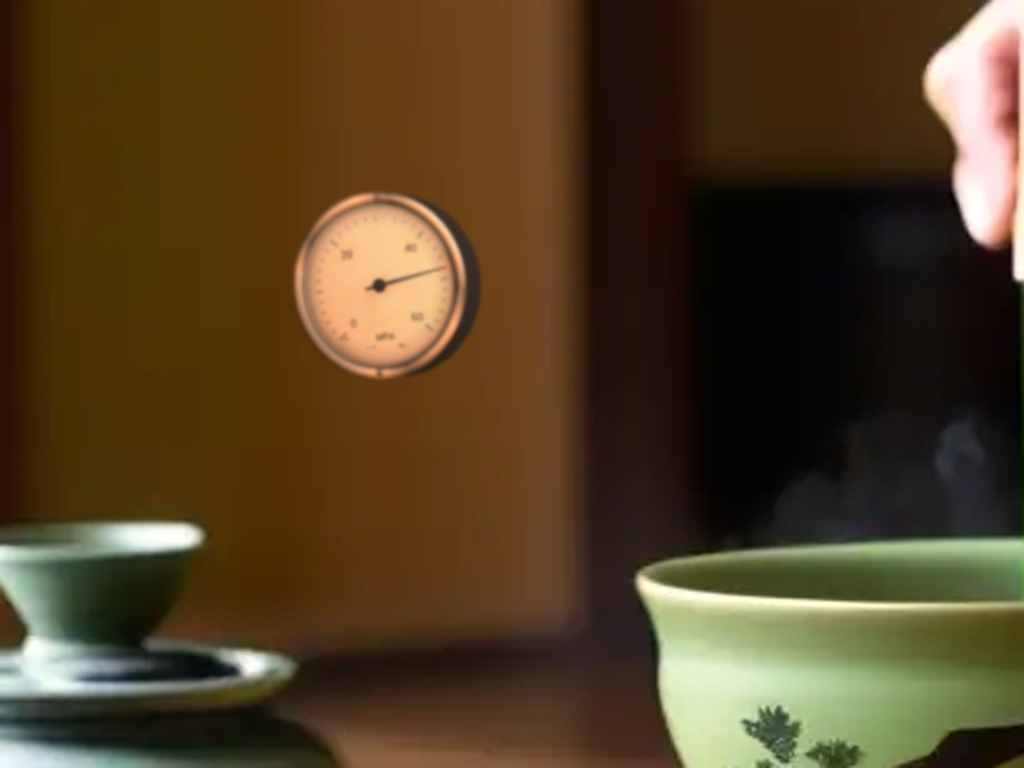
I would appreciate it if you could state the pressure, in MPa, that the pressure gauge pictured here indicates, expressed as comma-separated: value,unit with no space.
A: 48,MPa
